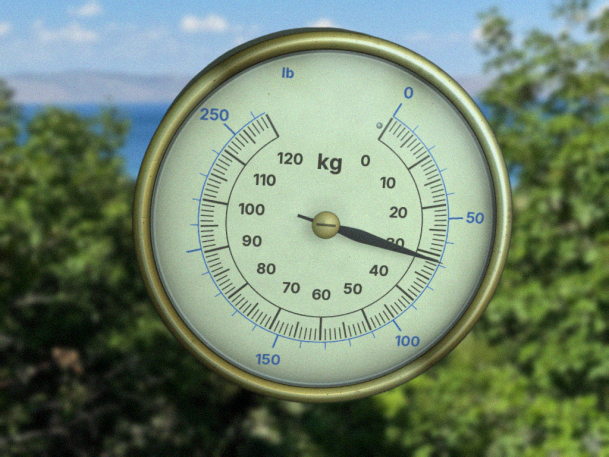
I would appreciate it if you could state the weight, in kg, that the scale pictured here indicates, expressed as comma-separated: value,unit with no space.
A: 31,kg
